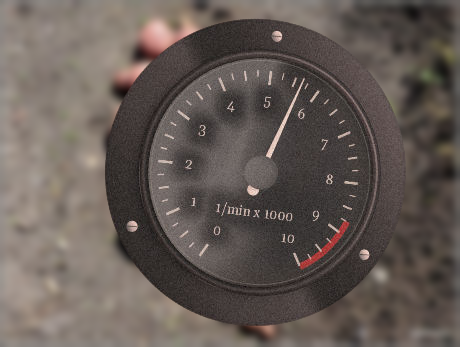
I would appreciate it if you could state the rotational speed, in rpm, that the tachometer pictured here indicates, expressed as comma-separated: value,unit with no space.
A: 5625,rpm
